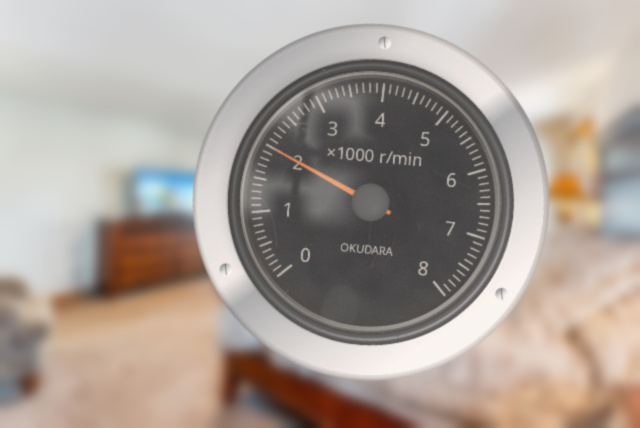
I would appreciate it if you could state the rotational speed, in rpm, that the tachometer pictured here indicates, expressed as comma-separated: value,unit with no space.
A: 2000,rpm
